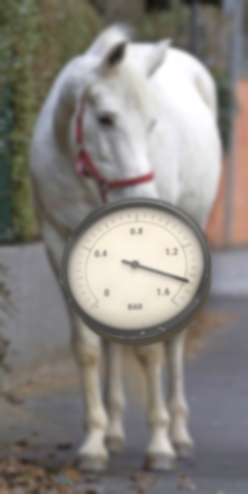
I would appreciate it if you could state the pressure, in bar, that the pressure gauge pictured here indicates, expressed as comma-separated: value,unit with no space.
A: 1.45,bar
